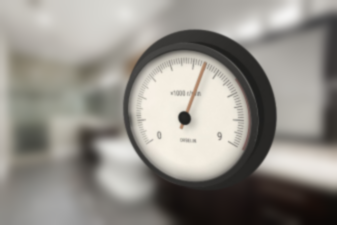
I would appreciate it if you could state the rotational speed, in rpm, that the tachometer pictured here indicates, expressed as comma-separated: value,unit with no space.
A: 5500,rpm
